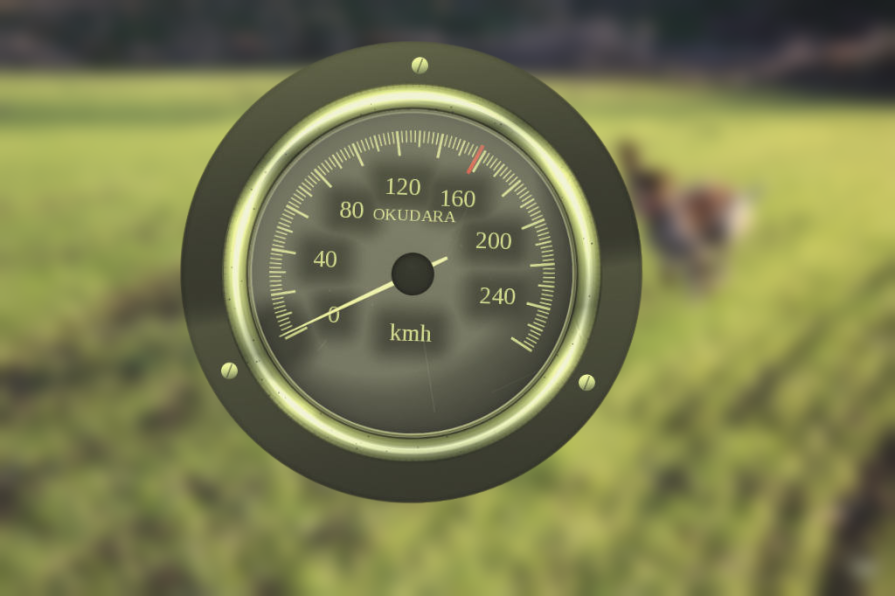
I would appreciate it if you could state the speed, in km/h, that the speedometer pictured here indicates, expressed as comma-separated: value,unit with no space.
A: 2,km/h
